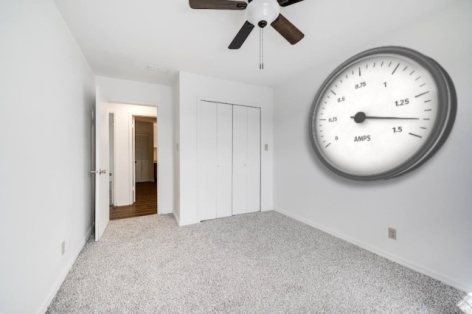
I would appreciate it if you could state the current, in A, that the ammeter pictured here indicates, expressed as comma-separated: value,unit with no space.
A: 1.4,A
